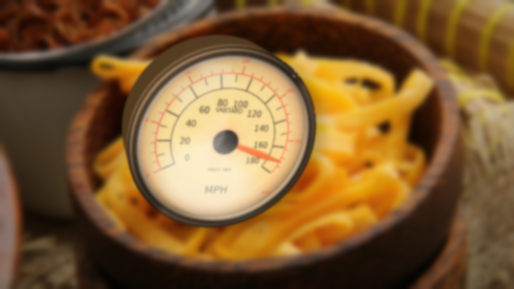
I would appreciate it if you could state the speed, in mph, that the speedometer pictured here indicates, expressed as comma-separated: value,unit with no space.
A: 170,mph
